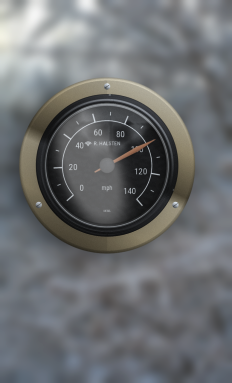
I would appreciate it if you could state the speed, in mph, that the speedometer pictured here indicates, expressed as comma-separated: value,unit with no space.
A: 100,mph
